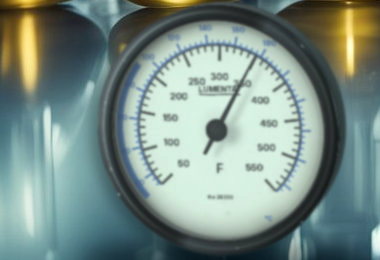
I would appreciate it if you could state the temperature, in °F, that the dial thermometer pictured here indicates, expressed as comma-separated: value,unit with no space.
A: 350,°F
